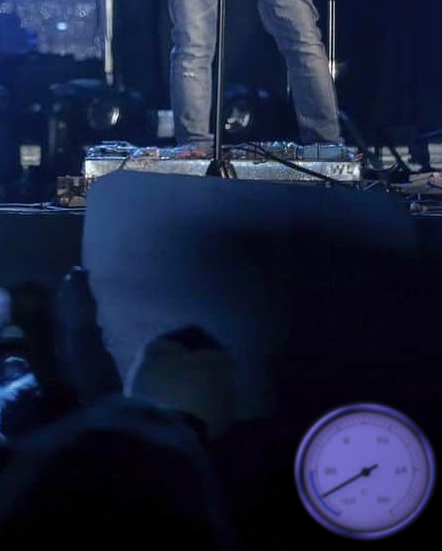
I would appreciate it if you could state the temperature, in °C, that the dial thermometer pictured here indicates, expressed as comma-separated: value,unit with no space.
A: -30,°C
